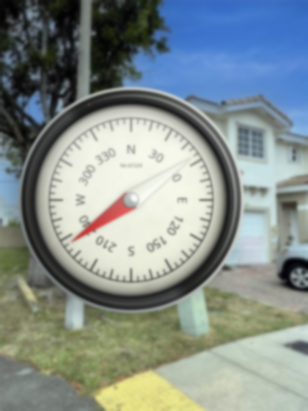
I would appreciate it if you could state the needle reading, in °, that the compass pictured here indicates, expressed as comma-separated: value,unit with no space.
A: 235,°
